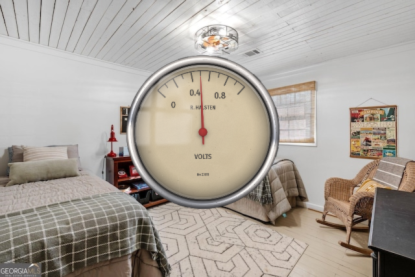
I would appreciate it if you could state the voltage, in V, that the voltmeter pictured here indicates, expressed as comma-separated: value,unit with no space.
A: 0.5,V
